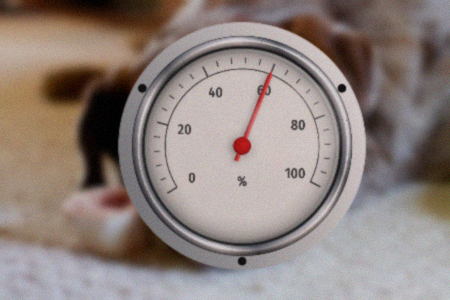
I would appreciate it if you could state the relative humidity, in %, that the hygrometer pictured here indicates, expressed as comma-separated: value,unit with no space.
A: 60,%
